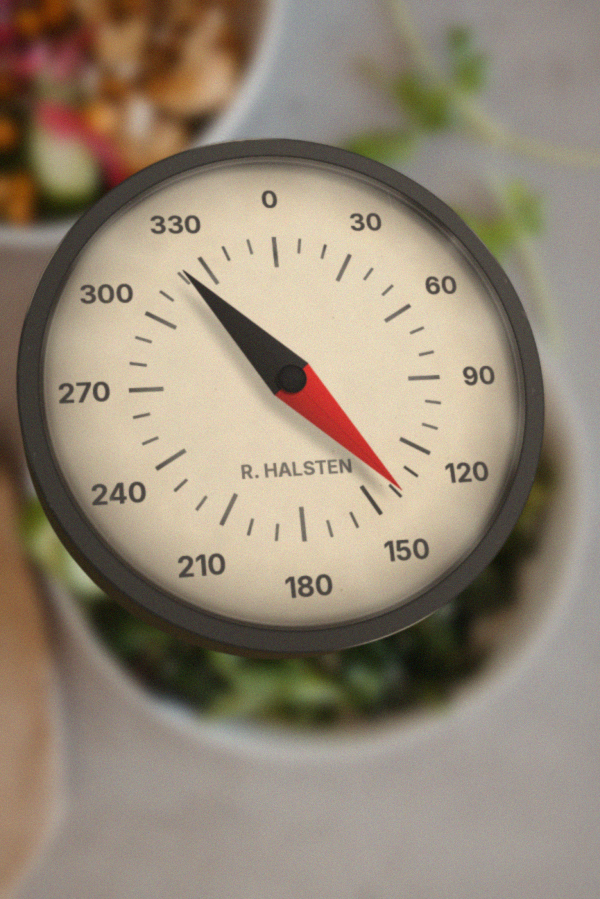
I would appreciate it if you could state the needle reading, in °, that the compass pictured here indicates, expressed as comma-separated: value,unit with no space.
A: 140,°
